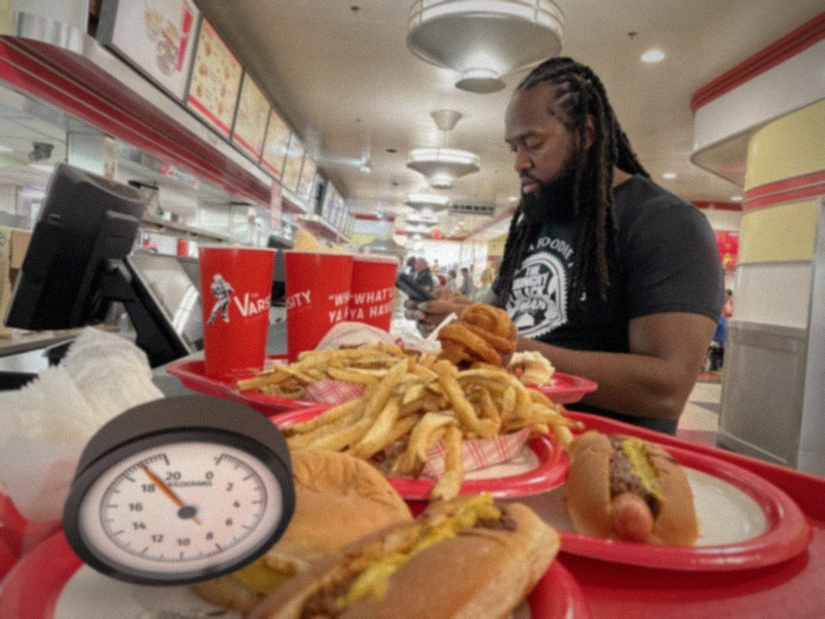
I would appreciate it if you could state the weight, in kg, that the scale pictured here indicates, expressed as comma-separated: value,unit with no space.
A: 19,kg
